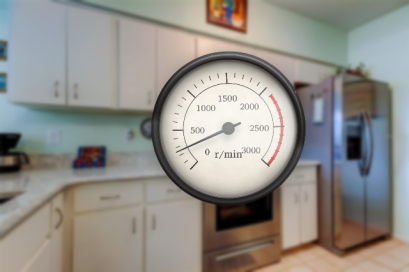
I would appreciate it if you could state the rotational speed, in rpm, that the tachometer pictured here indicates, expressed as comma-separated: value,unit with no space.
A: 250,rpm
